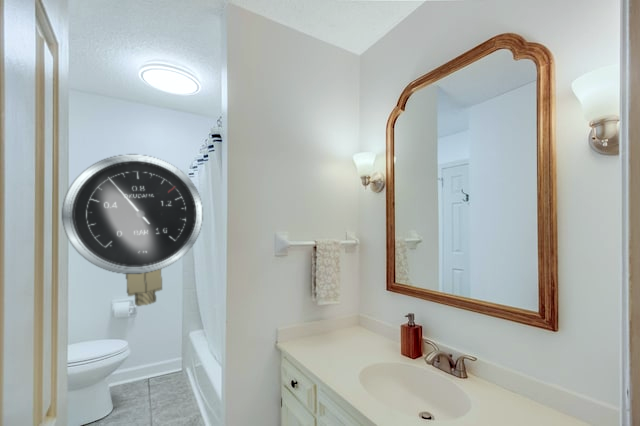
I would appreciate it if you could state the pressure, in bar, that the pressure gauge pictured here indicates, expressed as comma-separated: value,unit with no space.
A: 0.6,bar
